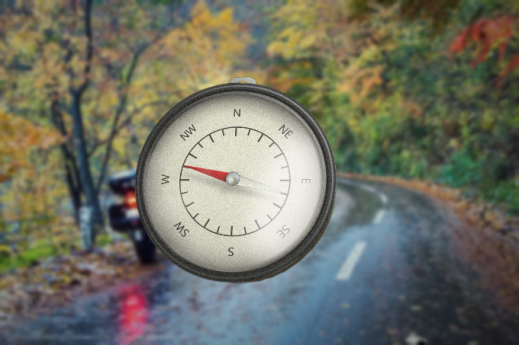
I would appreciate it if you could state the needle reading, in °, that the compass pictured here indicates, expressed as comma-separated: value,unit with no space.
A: 285,°
